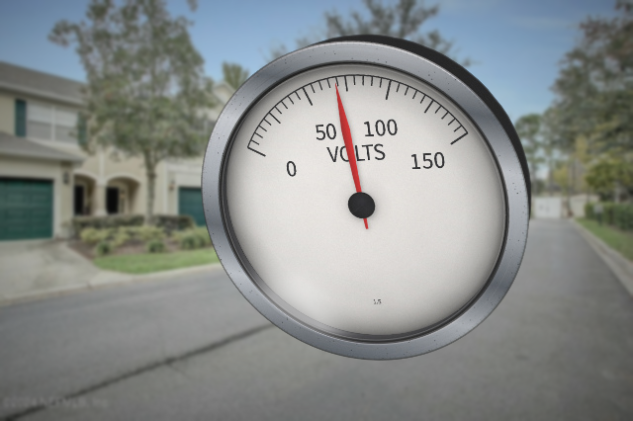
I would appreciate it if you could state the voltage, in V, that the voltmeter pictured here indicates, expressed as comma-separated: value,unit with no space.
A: 70,V
